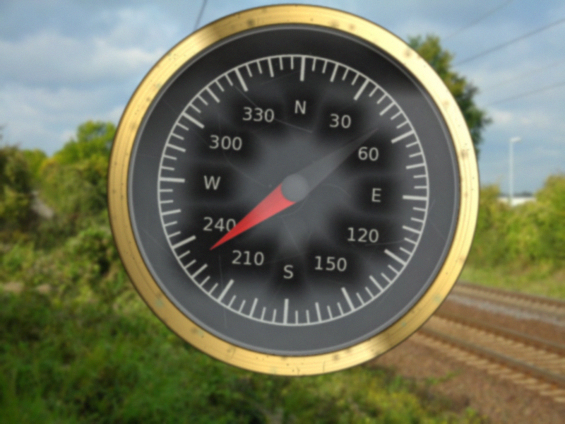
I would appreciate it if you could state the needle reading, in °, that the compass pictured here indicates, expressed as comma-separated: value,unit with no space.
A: 230,°
